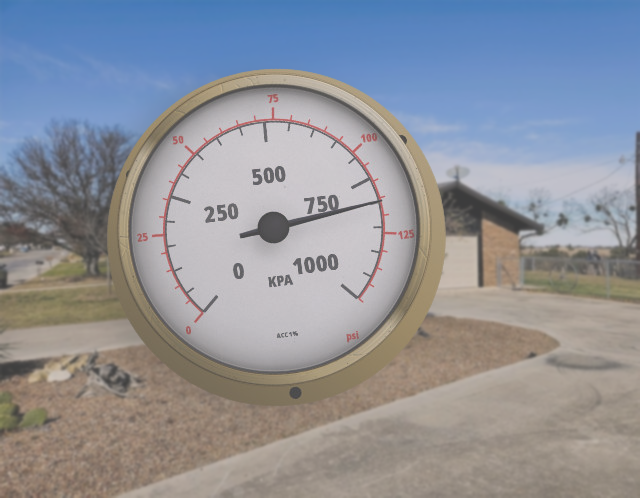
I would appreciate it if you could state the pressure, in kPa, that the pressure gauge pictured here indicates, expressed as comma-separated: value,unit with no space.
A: 800,kPa
